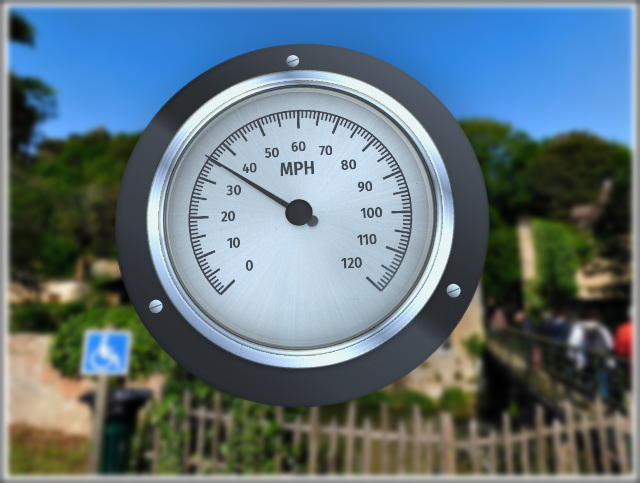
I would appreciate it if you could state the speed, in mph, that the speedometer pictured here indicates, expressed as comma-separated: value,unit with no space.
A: 35,mph
